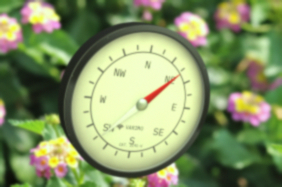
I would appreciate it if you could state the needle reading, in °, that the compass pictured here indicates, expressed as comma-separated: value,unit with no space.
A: 45,°
